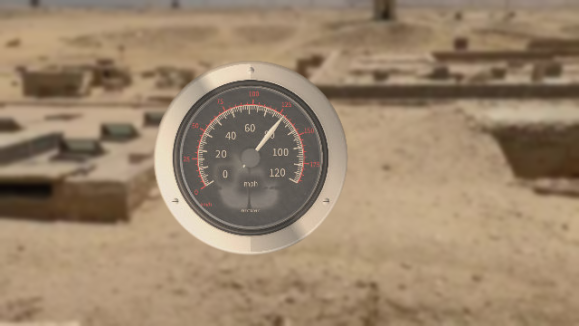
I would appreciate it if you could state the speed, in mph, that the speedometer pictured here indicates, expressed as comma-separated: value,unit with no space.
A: 80,mph
